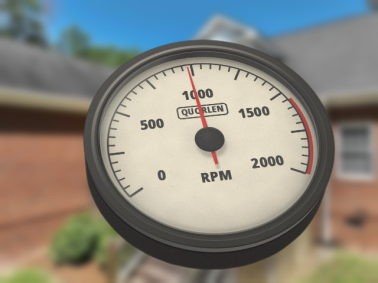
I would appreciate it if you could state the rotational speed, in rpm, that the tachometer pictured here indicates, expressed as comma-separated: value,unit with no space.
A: 975,rpm
